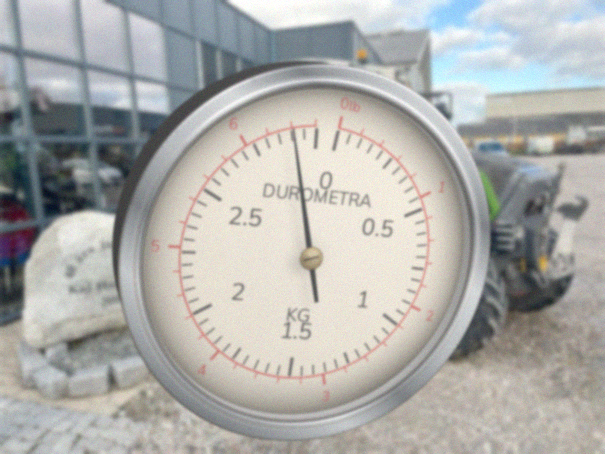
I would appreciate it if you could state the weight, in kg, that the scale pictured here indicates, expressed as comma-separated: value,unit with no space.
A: 2.9,kg
